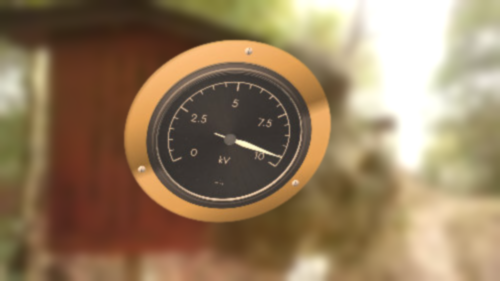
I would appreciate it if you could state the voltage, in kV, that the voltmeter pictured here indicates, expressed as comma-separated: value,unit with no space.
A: 9.5,kV
